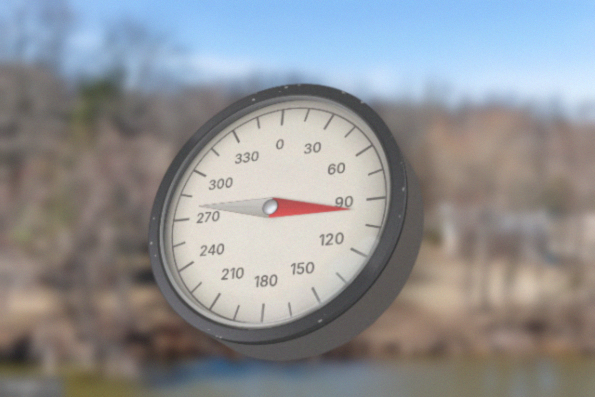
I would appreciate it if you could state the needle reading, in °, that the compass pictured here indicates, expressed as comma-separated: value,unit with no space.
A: 97.5,°
